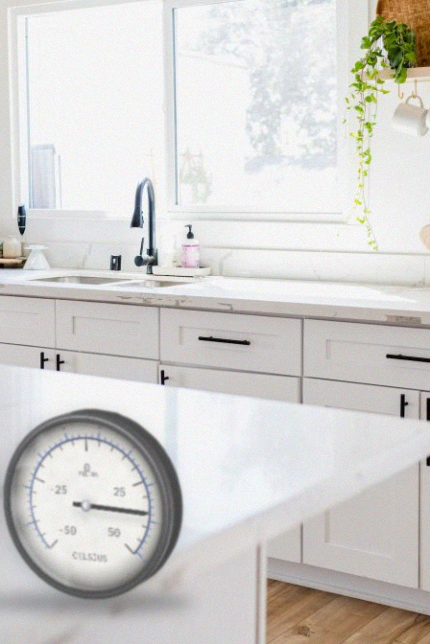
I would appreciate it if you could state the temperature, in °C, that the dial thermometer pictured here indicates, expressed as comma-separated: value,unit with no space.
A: 35,°C
